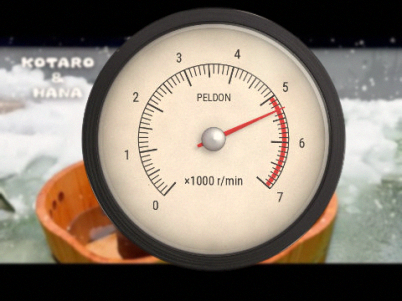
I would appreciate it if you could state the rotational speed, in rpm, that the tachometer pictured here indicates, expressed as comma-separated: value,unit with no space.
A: 5300,rpm
